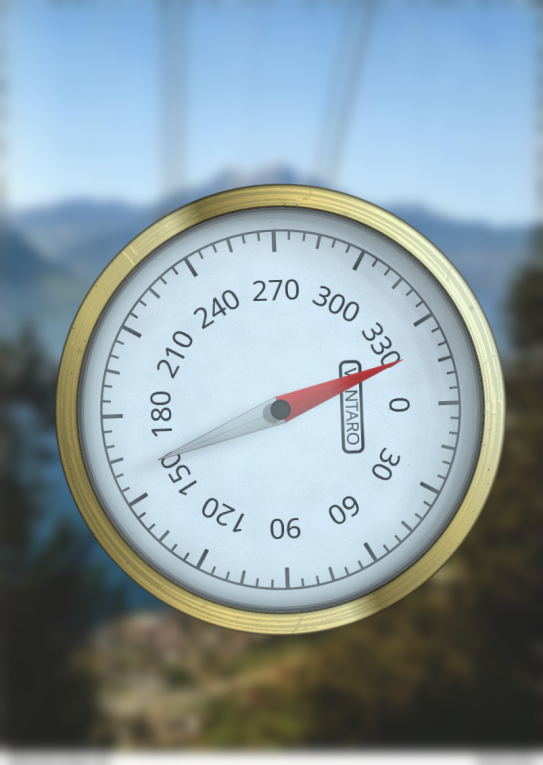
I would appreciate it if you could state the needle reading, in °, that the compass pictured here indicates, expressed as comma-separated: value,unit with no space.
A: 340,°
